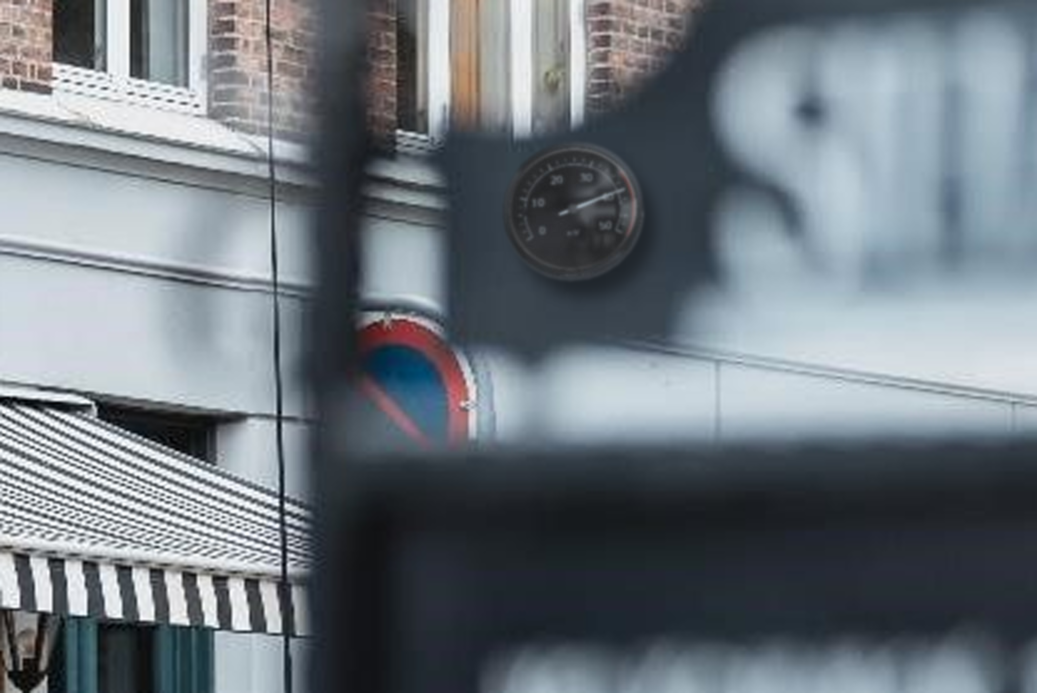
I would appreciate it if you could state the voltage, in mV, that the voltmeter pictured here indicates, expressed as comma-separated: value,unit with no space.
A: 40,mV
